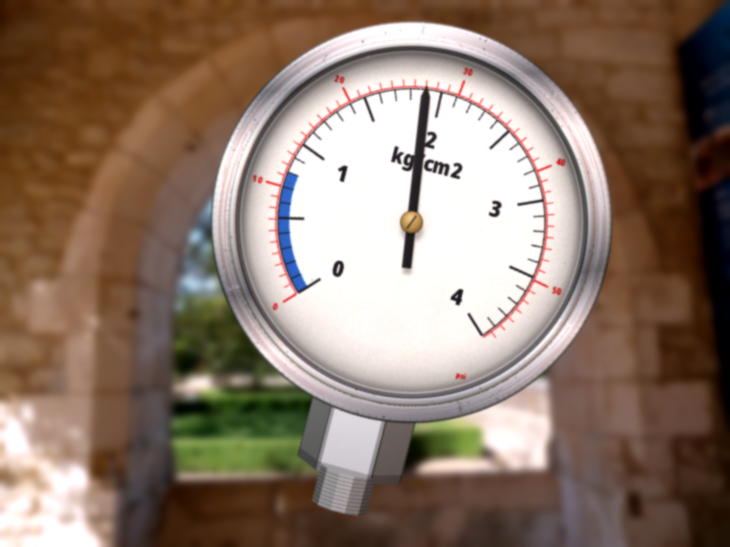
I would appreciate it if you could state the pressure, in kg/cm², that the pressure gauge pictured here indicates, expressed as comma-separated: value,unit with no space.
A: 1.9,kg/cm²
